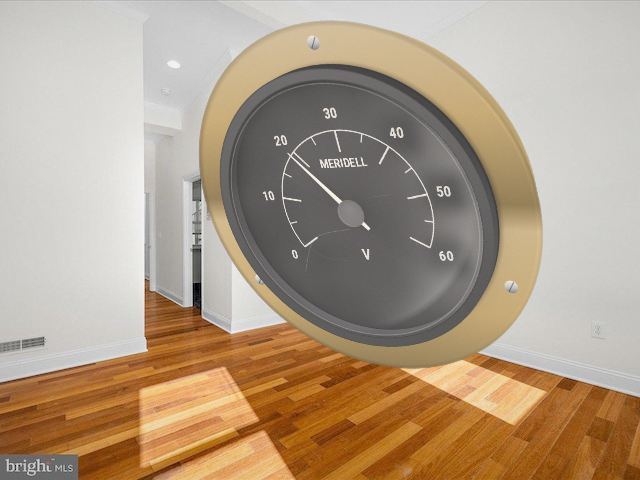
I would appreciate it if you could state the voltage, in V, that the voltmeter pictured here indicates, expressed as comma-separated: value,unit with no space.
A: 20,V
